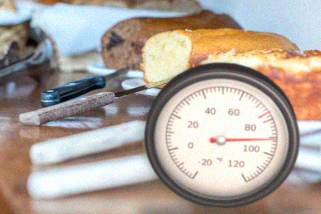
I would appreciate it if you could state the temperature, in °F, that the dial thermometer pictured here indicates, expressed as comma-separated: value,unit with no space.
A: 90,°F
